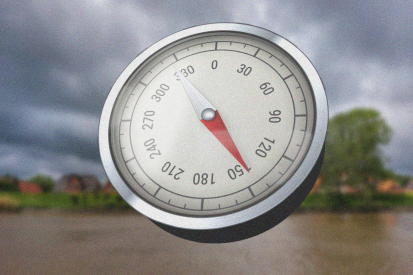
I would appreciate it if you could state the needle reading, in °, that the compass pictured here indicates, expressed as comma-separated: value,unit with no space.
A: 145,°
